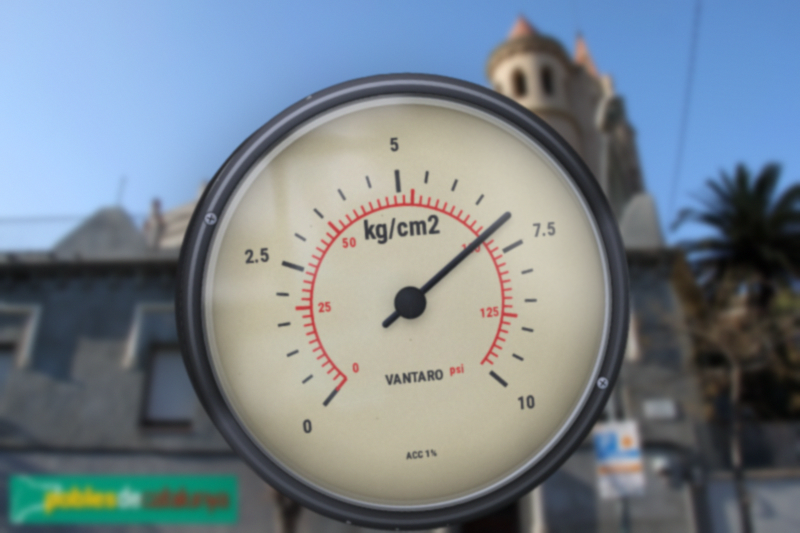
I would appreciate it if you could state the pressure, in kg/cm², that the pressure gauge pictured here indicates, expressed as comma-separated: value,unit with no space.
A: 7,kg/cm²
